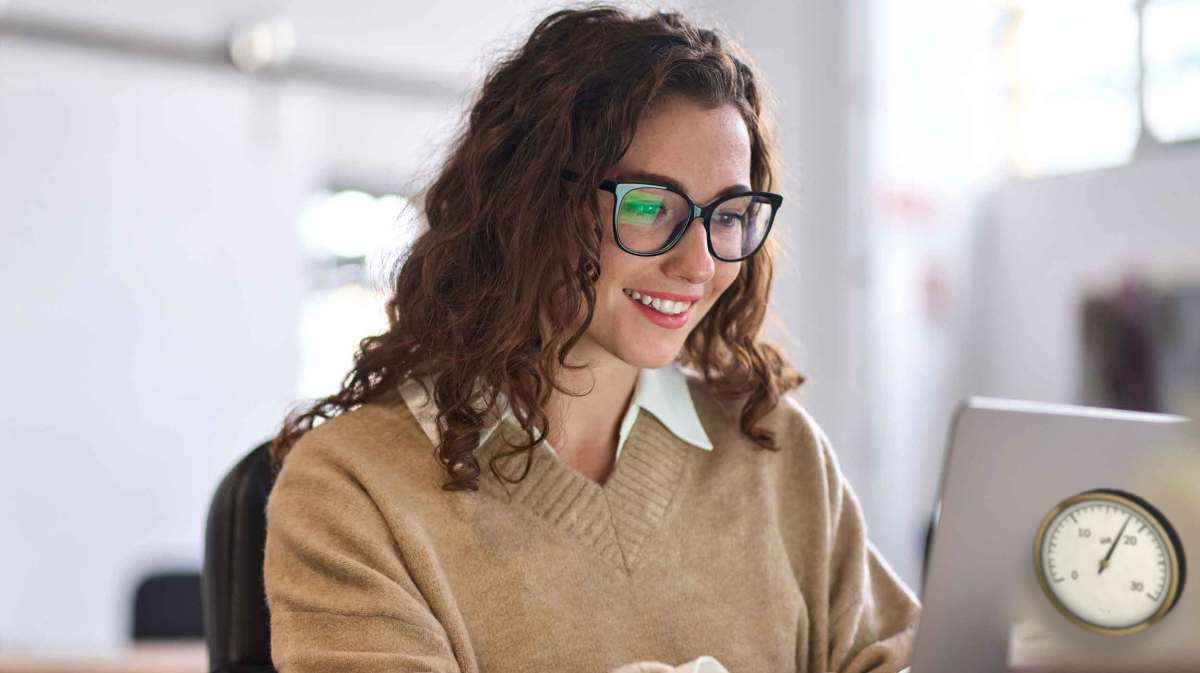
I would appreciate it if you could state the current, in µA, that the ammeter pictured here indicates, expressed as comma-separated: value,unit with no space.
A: 18,µA
